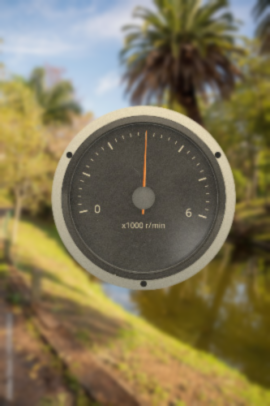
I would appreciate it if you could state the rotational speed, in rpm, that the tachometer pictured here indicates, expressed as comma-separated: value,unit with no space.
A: 3000,rpm
